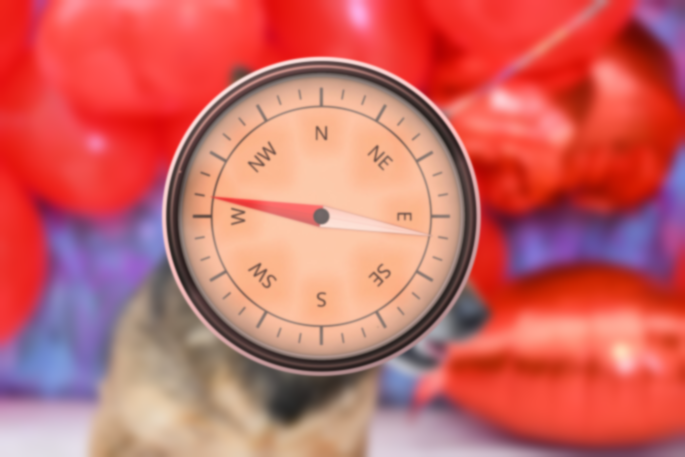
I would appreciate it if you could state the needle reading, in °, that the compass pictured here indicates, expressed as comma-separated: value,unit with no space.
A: 280,°
